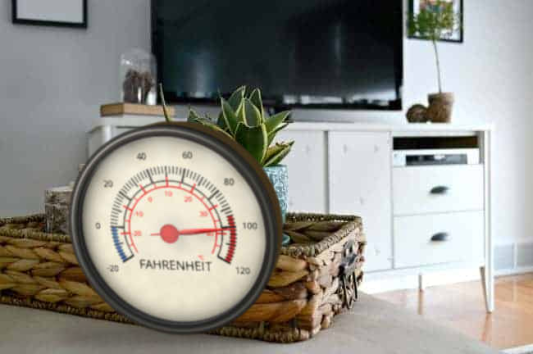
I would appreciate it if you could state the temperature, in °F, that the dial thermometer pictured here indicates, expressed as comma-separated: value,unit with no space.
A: 100,°F
